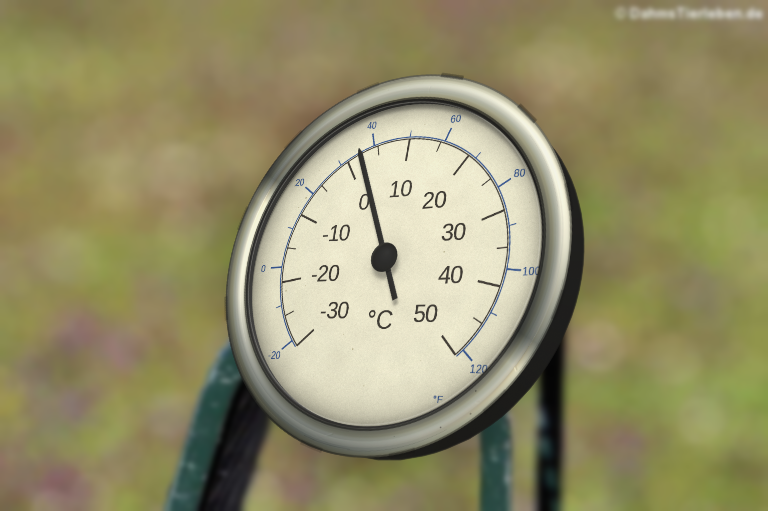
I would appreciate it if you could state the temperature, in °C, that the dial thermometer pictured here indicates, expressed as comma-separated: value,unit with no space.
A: 2.5,°C
